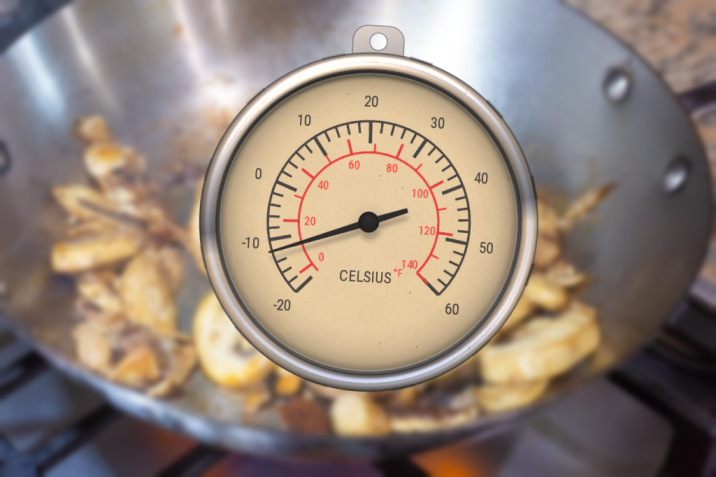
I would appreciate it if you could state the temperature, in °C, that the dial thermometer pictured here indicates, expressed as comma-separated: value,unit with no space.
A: -12,°C
